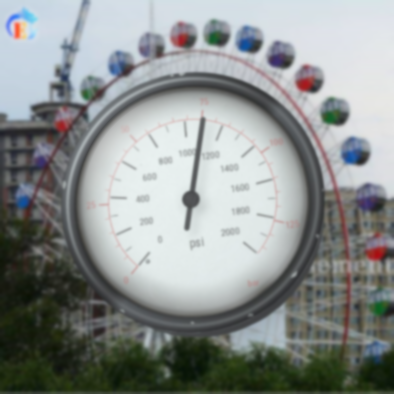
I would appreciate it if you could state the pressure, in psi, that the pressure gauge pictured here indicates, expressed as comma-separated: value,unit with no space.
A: 1100,psi
